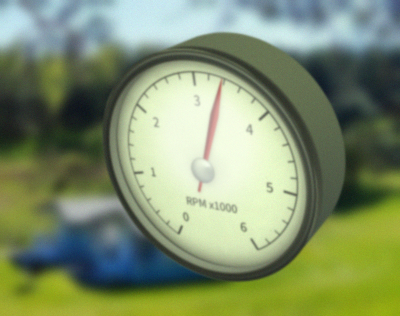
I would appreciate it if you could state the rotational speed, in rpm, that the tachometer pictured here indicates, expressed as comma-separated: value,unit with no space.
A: 3400,rpm
